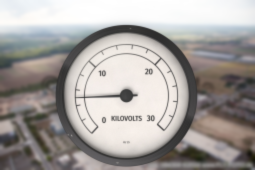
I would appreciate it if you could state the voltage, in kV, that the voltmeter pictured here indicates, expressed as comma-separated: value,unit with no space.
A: 5,kV
